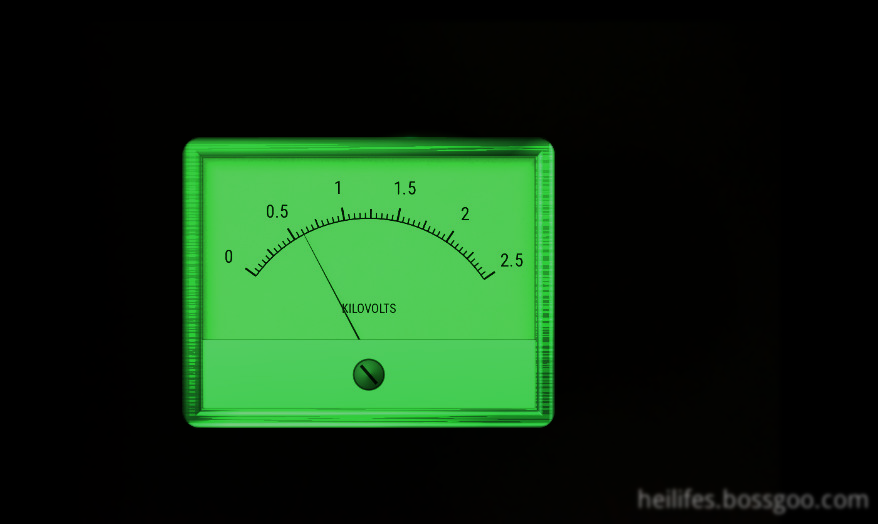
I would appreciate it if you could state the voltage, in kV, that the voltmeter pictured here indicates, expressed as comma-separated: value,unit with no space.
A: 0.6,kV
